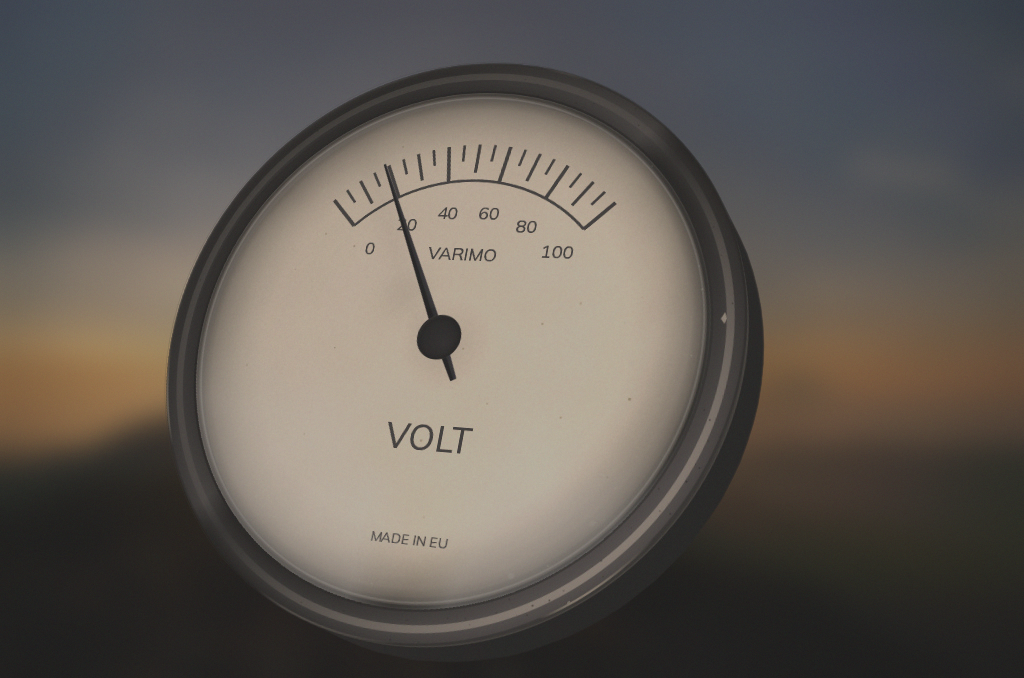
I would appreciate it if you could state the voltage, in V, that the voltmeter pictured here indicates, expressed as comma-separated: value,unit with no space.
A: 20,V
